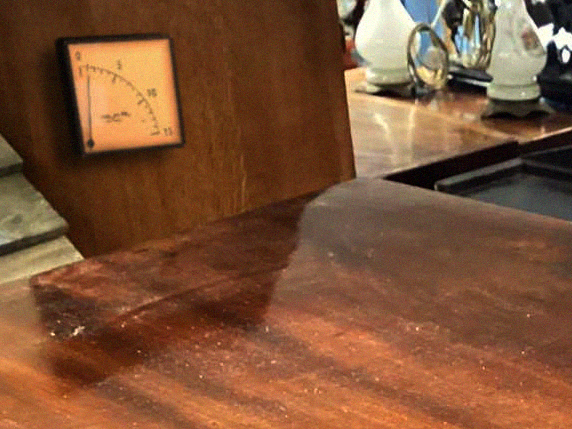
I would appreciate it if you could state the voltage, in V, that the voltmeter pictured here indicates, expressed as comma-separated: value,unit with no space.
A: 1,V
